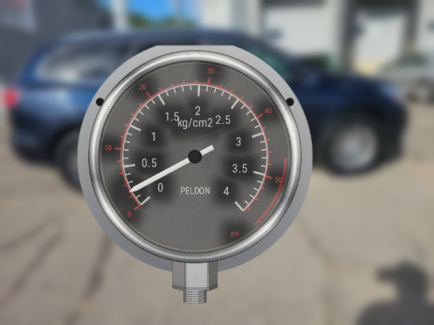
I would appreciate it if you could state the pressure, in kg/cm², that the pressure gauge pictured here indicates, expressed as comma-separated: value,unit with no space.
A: 0.2,kg/cm²
